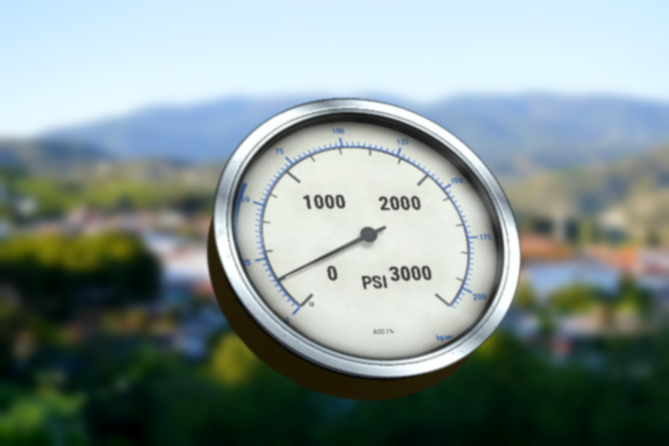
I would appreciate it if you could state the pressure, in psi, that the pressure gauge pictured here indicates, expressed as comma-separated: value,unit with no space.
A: 200,psi
